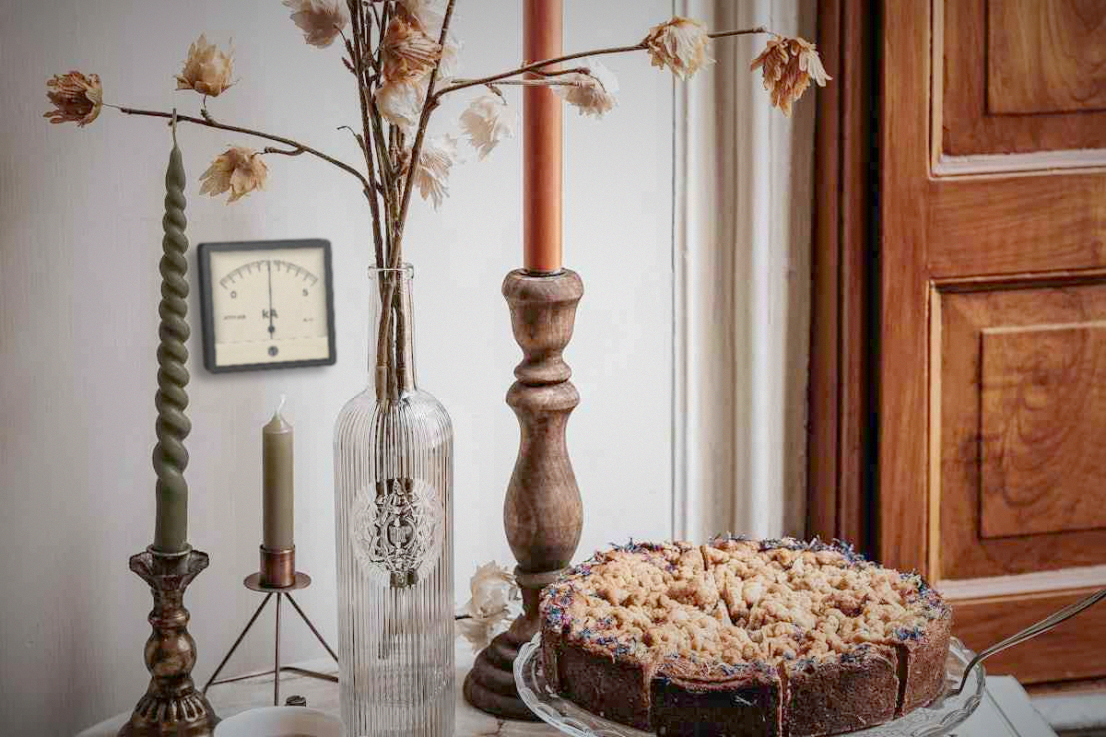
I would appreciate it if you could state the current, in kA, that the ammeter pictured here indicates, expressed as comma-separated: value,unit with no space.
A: 2.5,kA
